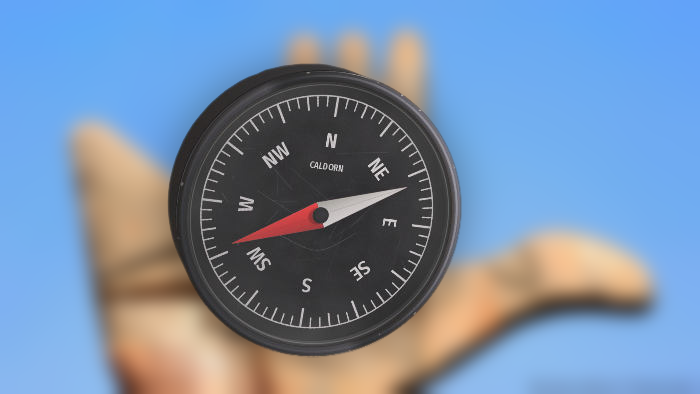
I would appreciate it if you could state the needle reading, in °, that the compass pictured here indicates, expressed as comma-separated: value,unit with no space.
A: 245,°
